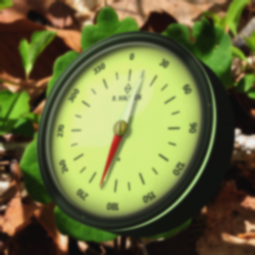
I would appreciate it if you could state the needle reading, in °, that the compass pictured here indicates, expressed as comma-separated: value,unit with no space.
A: 195,°
